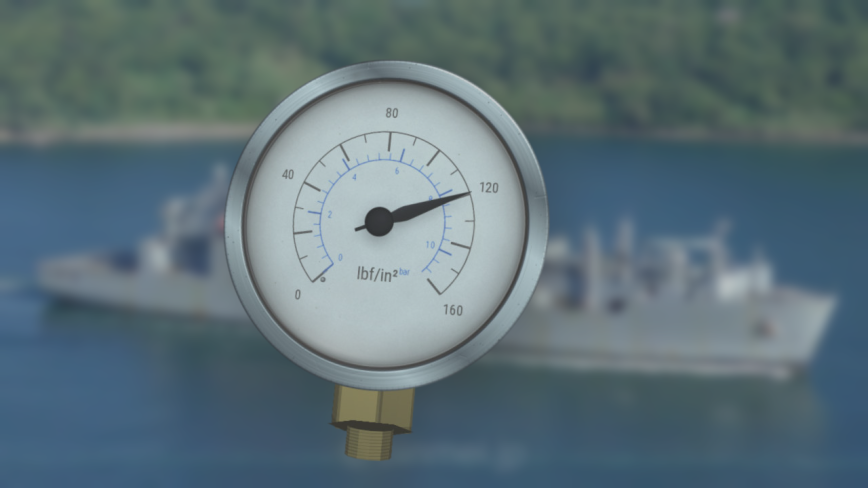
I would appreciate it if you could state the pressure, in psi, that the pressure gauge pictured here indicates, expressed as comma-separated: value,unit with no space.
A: 120,psi
